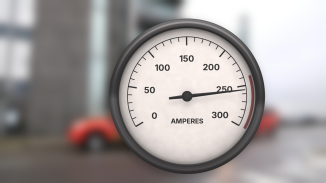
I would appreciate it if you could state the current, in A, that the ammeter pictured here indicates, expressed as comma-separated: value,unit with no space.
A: 255,A
